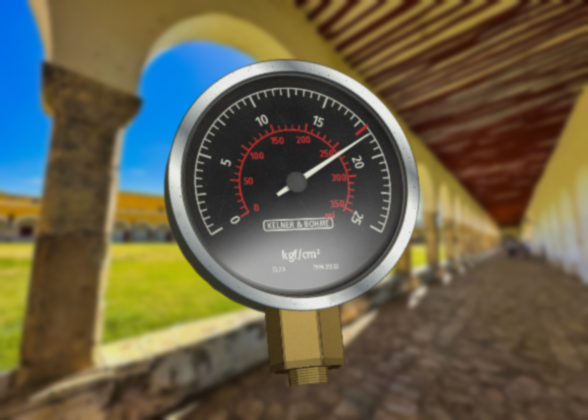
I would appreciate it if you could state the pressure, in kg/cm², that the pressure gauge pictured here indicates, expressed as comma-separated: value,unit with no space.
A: 18.5,kg/cm²
